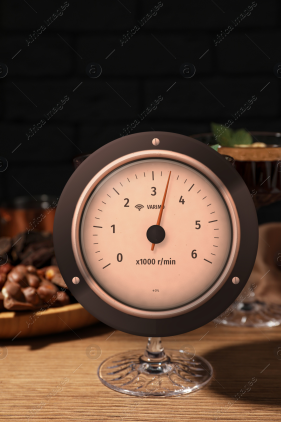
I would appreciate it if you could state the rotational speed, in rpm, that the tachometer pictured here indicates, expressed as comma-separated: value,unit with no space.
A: 3400,rpm
